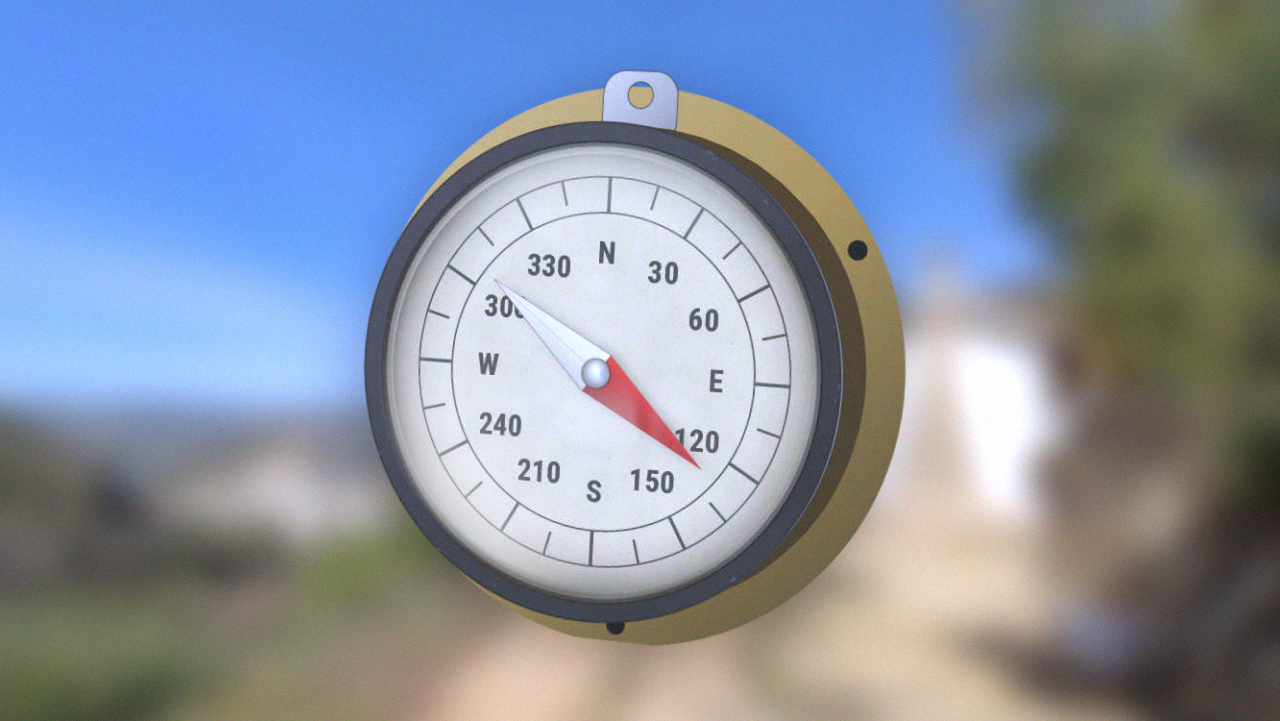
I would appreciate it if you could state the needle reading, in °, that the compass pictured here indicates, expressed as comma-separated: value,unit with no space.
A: 127.5,°
